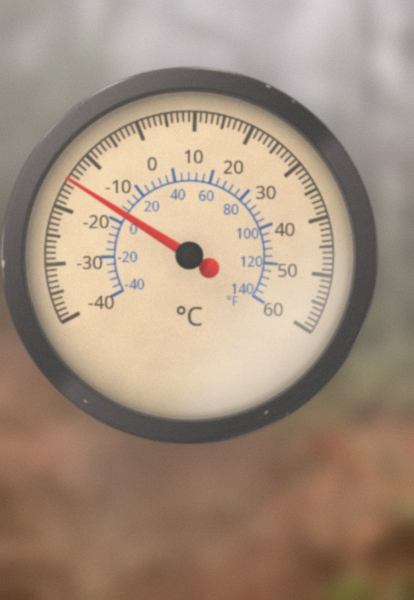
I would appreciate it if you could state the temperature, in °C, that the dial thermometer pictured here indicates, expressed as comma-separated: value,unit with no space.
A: -15,°C
